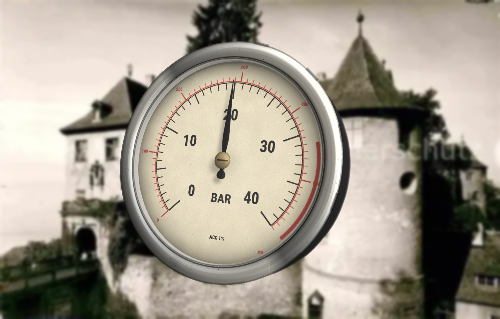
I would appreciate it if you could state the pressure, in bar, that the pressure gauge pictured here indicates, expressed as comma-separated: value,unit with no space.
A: 20,bar
